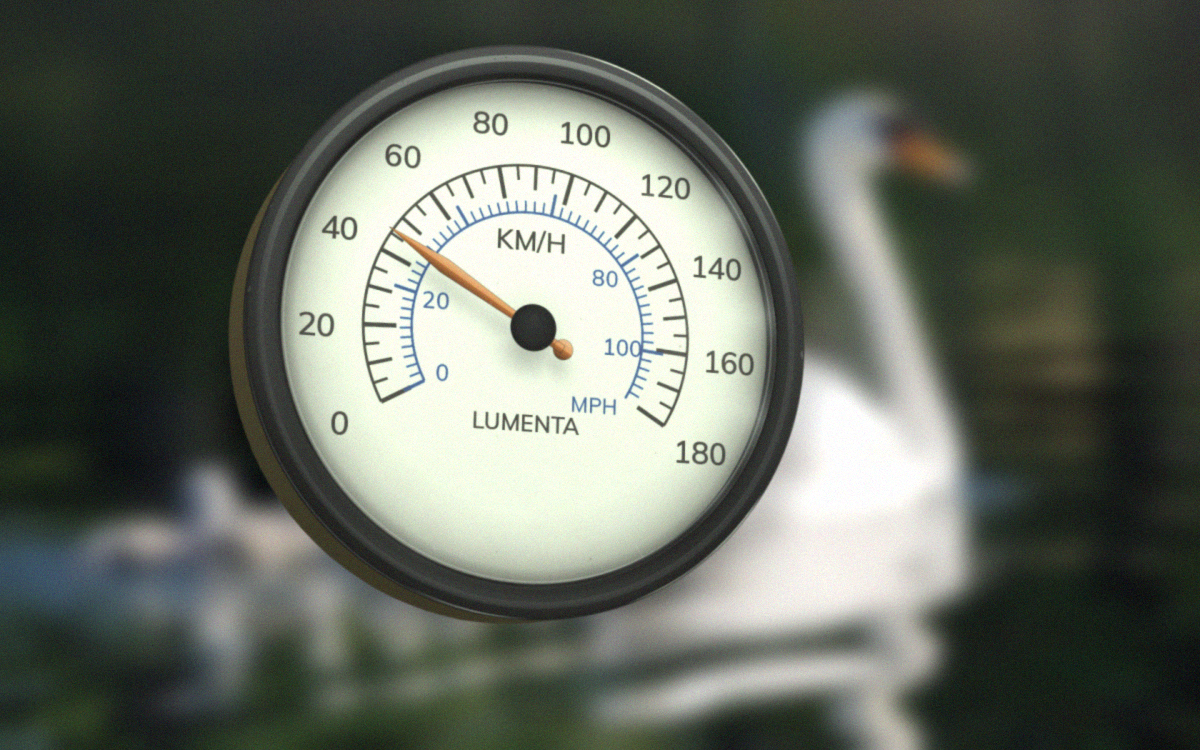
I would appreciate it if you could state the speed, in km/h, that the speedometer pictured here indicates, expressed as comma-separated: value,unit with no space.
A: 45,km/h
